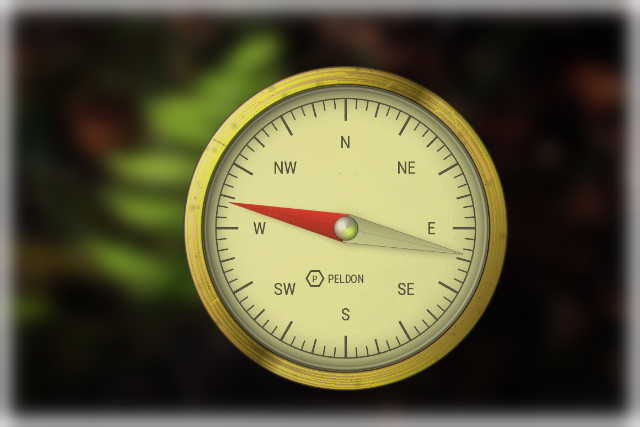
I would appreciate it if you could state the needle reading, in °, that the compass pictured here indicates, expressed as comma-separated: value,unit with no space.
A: 282.5,°
